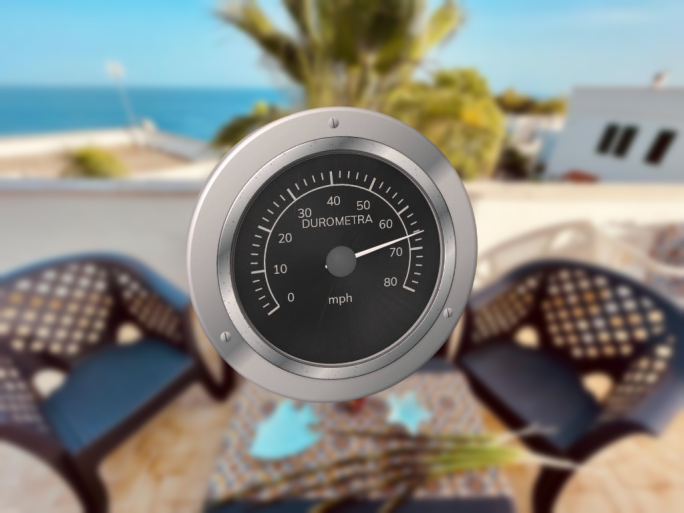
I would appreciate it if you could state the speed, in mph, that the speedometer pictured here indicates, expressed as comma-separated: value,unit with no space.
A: 66,mph
